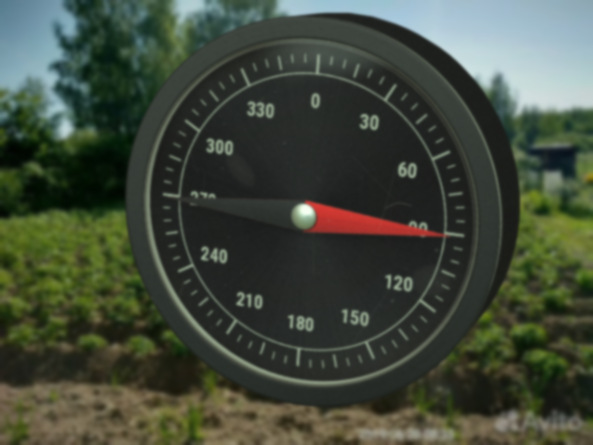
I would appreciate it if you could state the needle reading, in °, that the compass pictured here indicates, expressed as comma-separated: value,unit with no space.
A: 90,°
